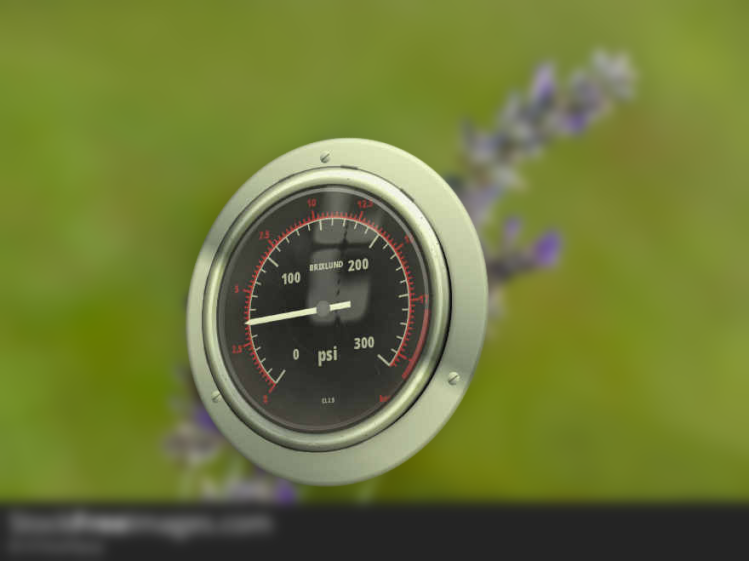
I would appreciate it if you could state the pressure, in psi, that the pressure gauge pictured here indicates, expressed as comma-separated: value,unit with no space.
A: 50,psi
